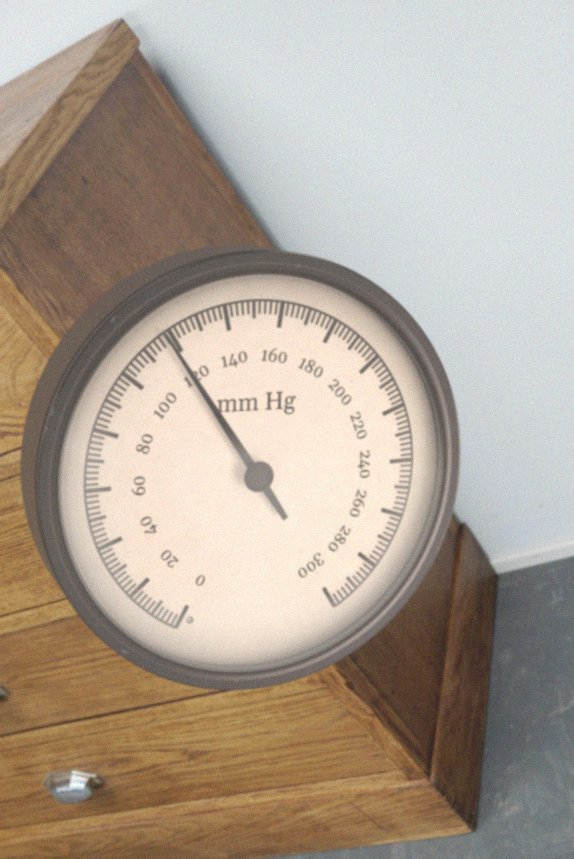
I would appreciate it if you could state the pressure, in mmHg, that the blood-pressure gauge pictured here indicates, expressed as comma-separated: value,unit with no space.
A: 118,mmHg
